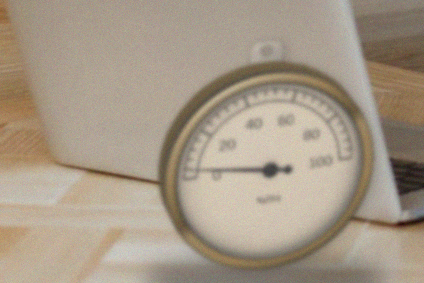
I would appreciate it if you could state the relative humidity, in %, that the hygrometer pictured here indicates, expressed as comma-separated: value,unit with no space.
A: 4,%
